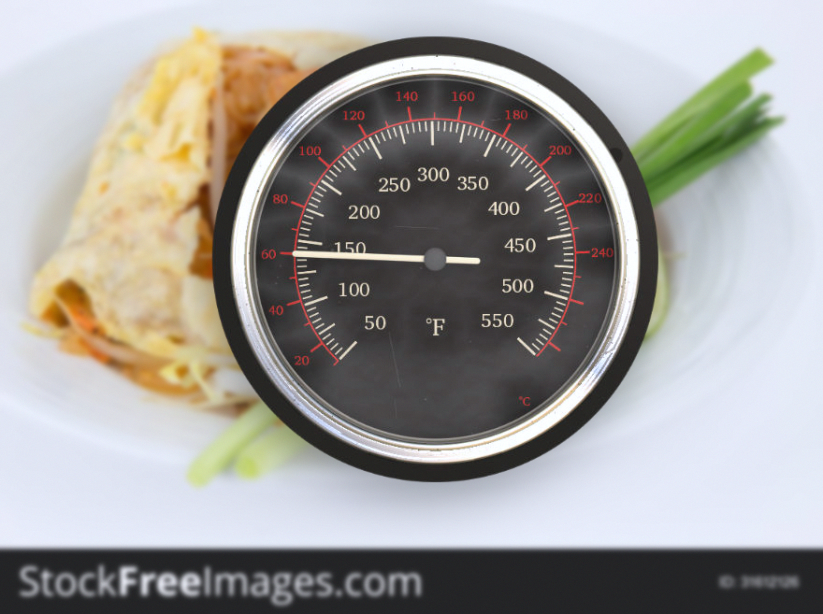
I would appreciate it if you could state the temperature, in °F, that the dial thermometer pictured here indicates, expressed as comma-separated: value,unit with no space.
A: 140,°F
